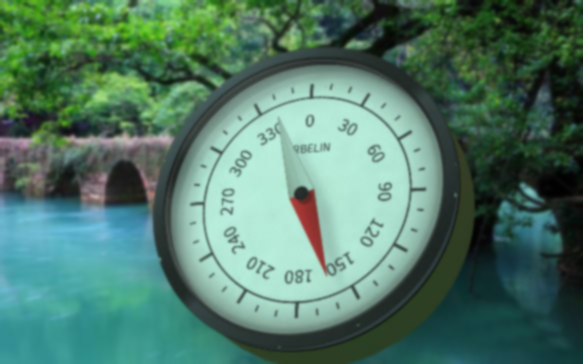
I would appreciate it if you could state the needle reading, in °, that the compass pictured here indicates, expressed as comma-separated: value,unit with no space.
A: 160,°
